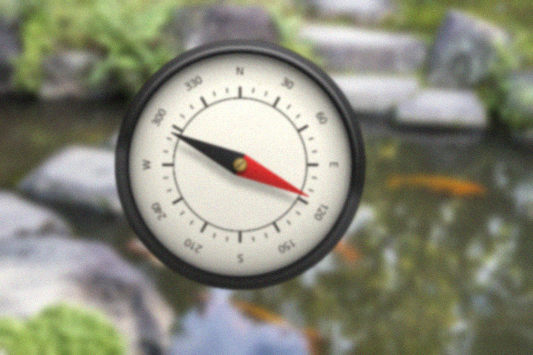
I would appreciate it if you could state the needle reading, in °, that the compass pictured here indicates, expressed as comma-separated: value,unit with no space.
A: 115,°
